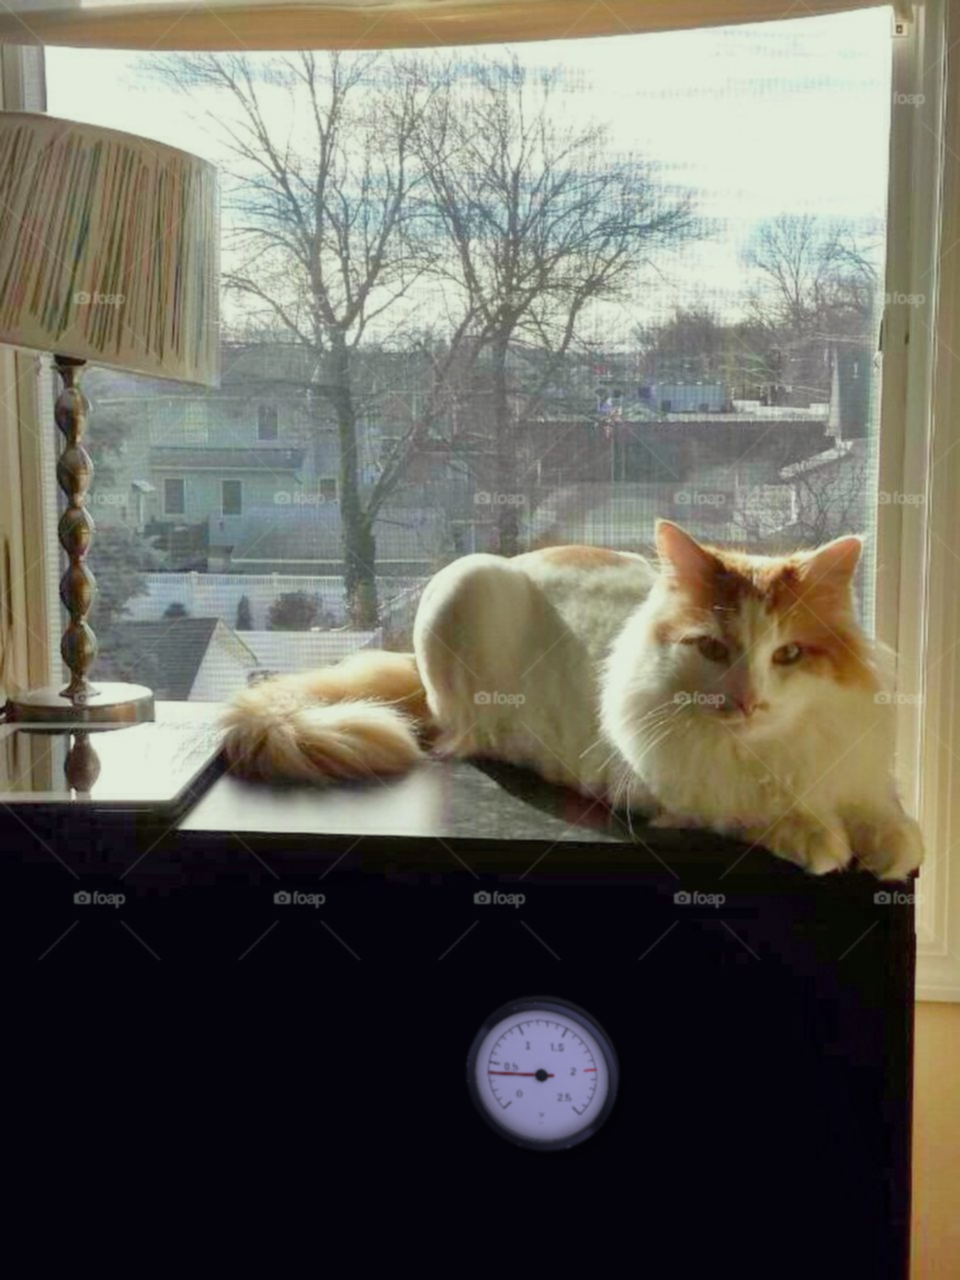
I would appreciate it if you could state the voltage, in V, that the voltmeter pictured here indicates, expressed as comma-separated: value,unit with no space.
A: 0.4,V
